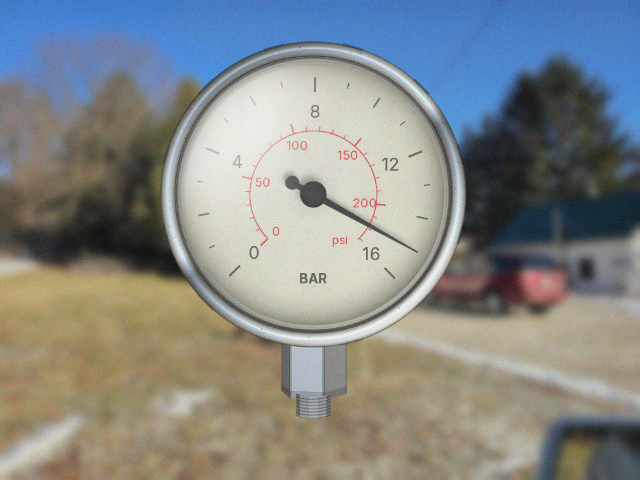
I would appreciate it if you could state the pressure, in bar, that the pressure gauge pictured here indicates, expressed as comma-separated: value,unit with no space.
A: 15,bar
